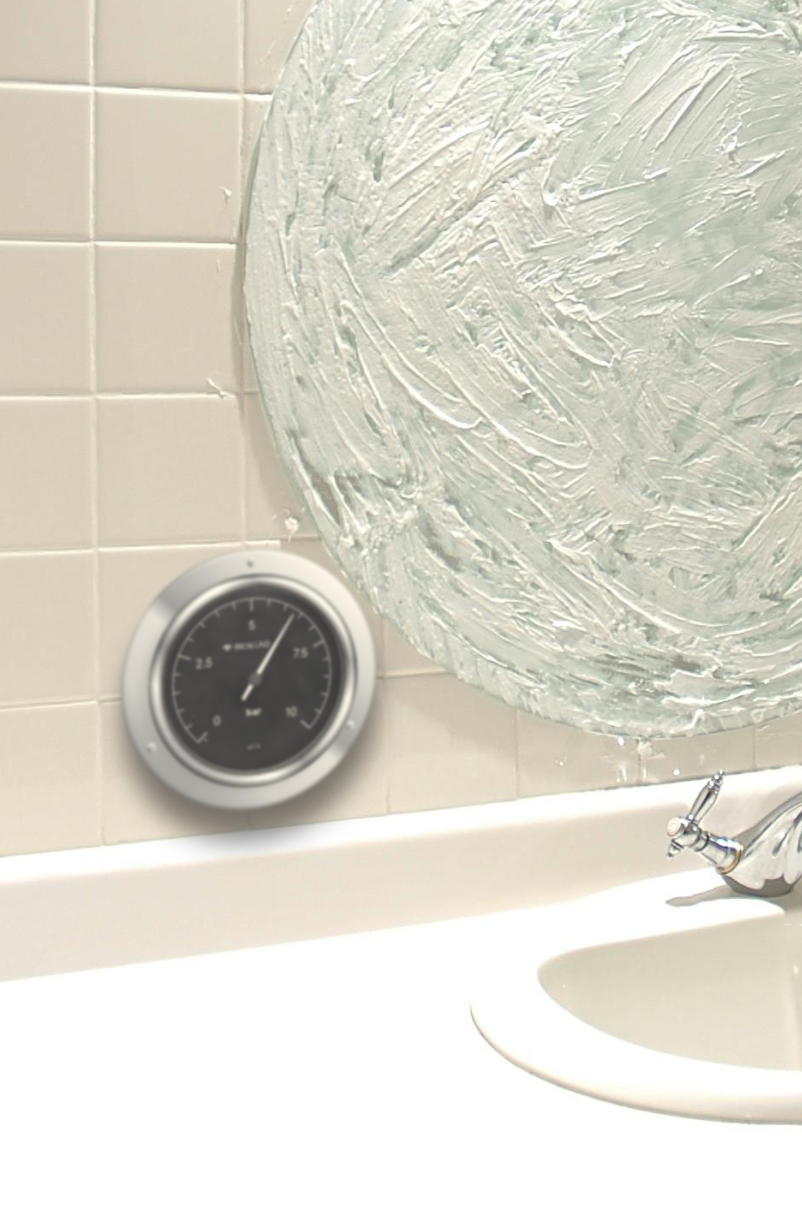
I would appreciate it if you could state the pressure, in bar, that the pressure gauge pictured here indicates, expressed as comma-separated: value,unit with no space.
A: 6.25,bar
